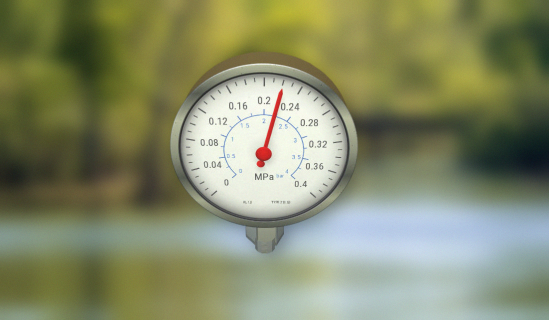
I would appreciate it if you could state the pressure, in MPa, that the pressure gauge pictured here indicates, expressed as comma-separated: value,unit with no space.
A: 0.22,MPa
